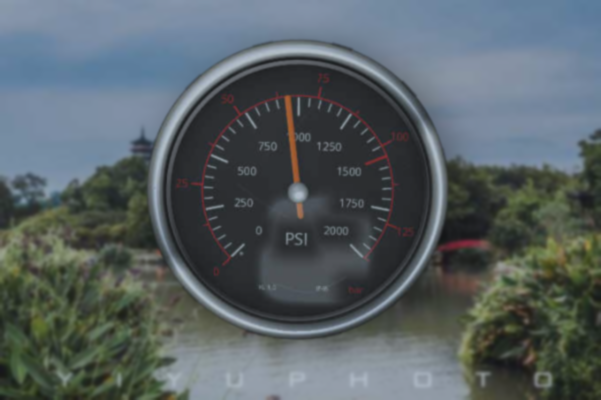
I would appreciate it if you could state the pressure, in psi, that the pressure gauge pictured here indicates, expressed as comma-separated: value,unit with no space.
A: 950,psi
